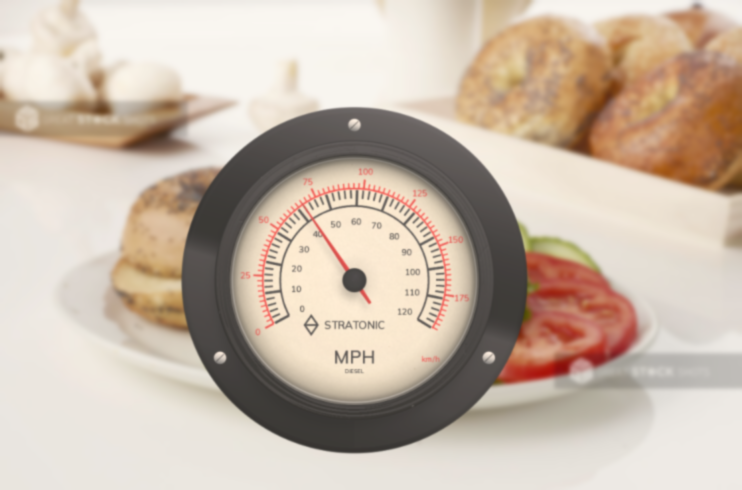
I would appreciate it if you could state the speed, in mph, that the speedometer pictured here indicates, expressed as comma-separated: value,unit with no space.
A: 42,mph
